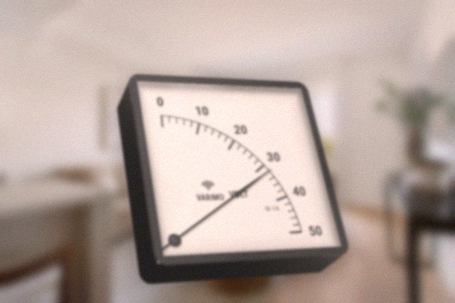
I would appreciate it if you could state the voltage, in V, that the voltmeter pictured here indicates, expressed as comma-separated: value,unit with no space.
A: 32,V
